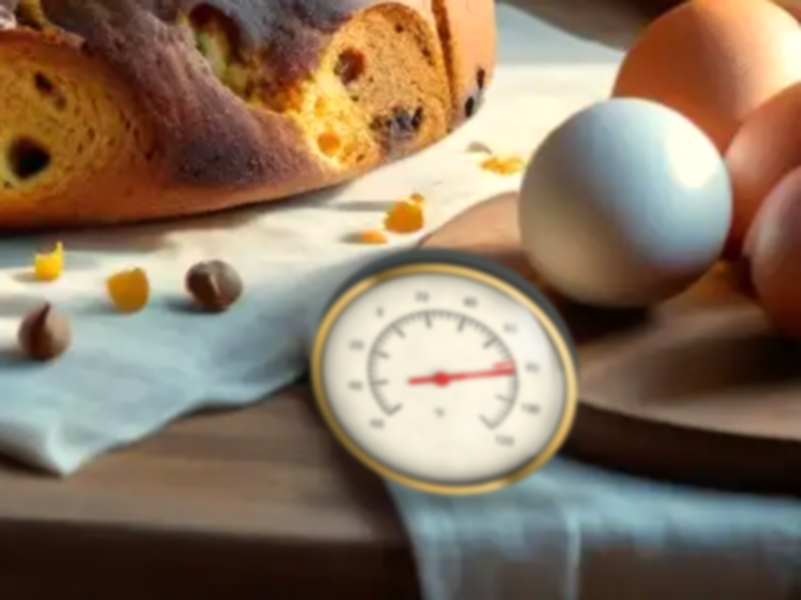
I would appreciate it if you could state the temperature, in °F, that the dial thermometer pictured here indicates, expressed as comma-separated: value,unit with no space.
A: 80,°F
